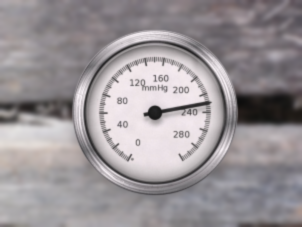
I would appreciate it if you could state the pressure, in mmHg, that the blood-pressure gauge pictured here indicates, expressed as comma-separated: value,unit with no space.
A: 230,mmHg
